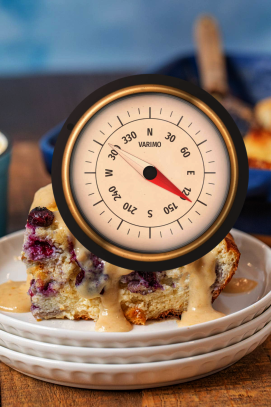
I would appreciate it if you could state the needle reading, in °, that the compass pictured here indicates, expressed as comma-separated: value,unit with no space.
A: 125,°
